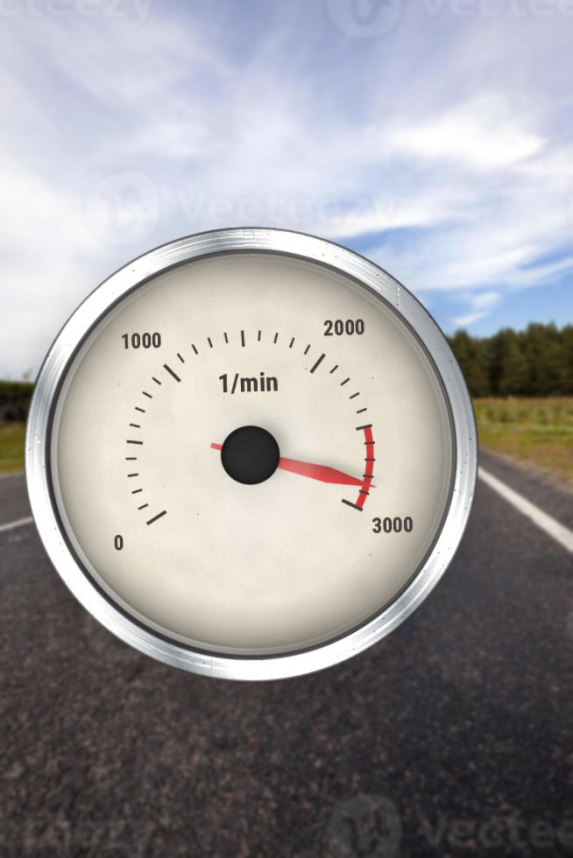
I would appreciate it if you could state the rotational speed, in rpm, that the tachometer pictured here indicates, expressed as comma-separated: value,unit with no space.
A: 2850,rpm
